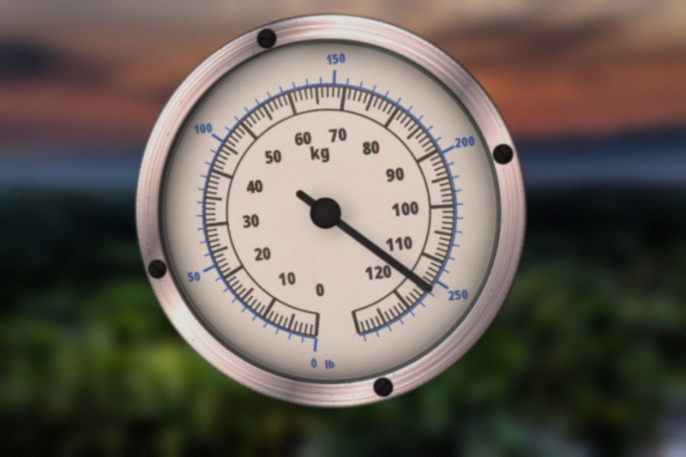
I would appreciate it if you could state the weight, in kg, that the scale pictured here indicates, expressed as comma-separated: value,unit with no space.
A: 115,kg
